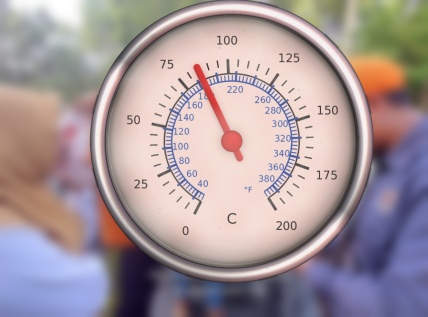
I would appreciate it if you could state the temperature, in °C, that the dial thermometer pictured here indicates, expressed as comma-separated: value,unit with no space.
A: 85,°C
